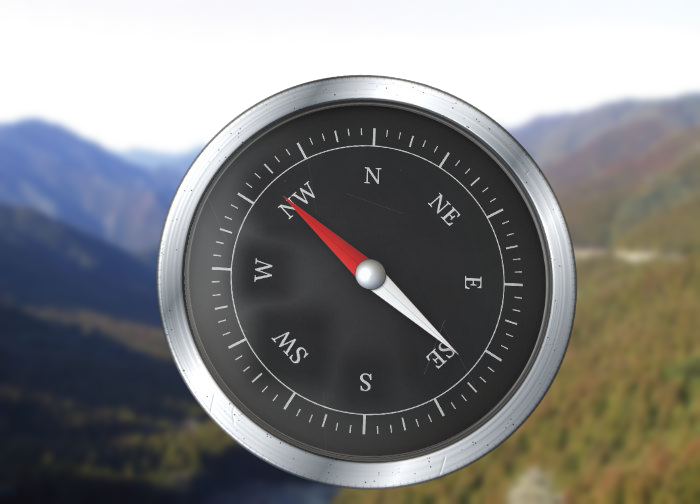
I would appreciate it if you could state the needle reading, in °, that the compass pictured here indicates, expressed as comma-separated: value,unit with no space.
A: 310,°
